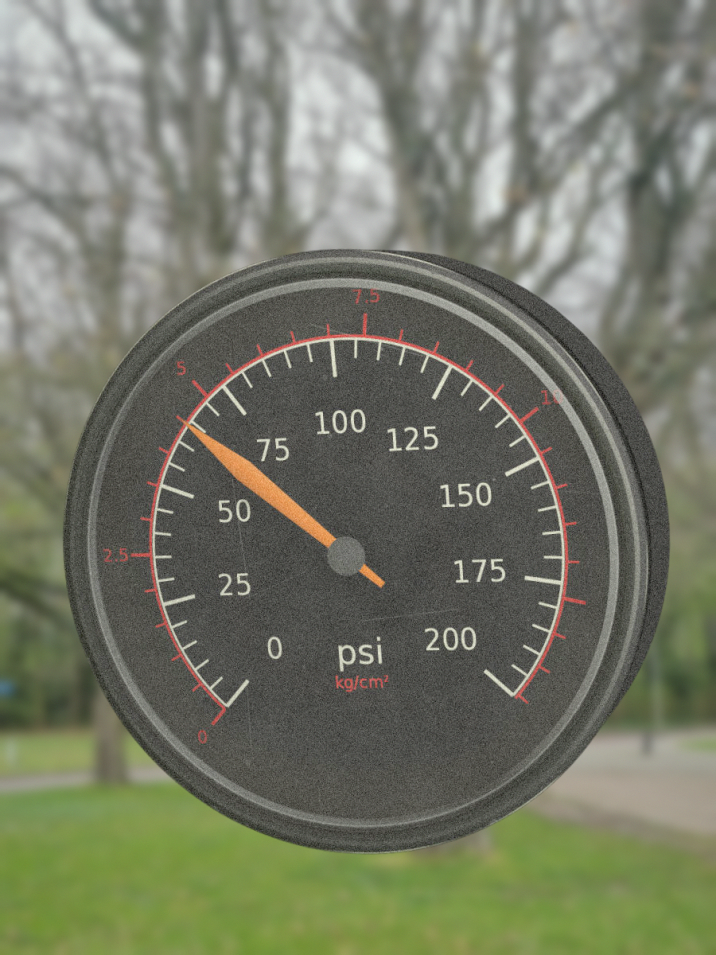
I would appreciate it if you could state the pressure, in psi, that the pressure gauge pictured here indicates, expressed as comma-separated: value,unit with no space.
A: 65,psi
